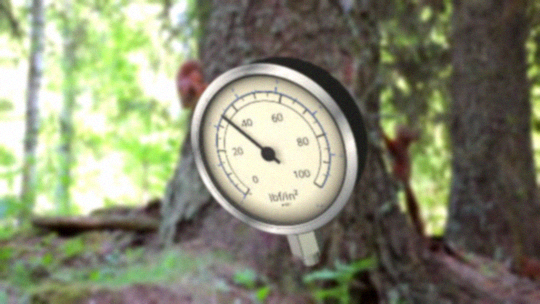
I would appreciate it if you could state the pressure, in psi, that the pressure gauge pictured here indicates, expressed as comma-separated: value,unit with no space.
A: 35,psi
